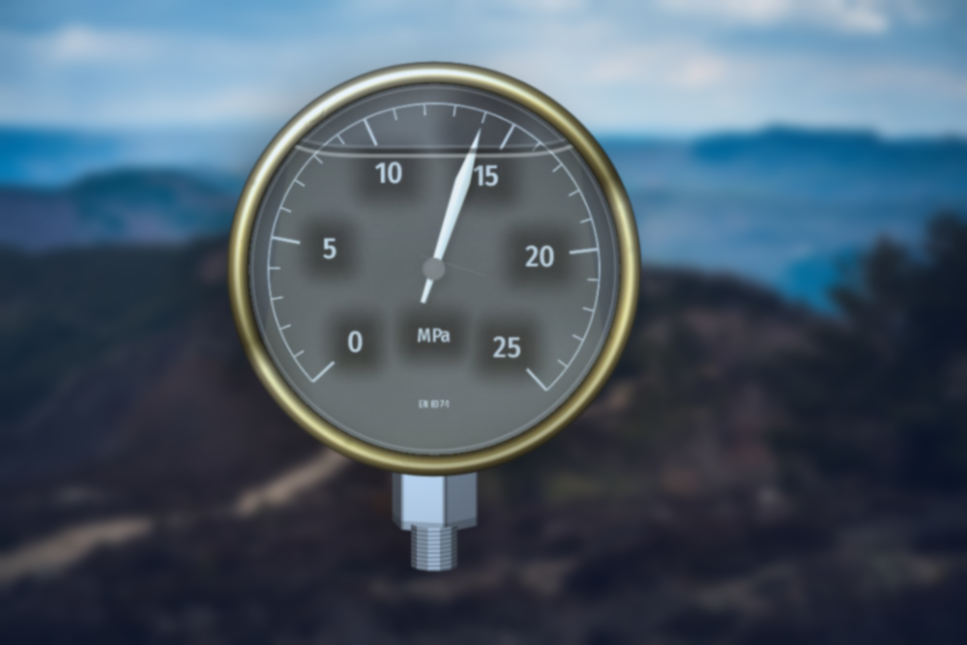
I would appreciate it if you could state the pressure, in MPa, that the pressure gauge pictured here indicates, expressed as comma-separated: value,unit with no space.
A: 14,MPa
